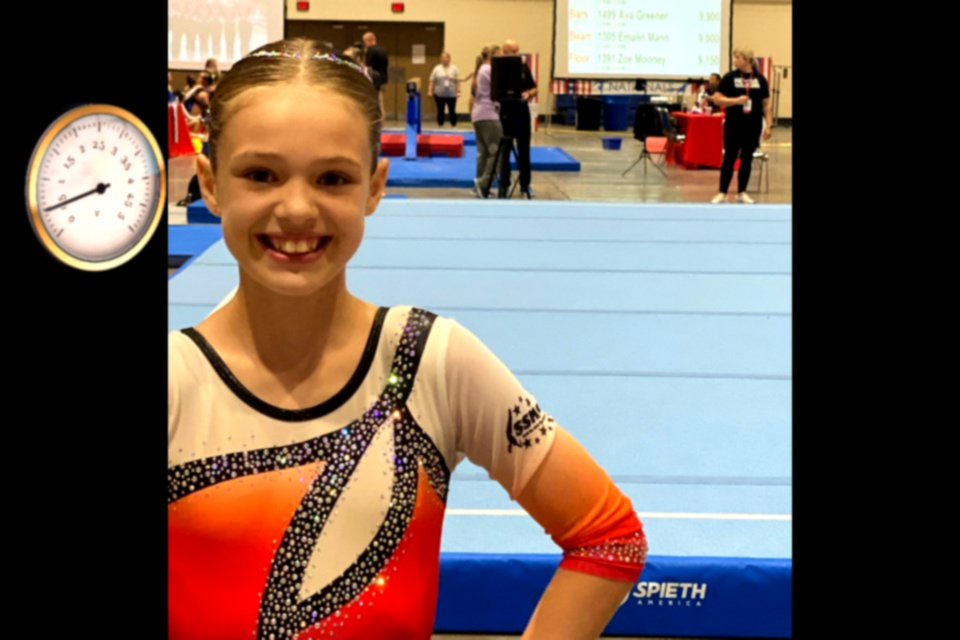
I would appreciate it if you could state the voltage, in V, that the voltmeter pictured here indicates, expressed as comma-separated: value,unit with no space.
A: 0.5,V
